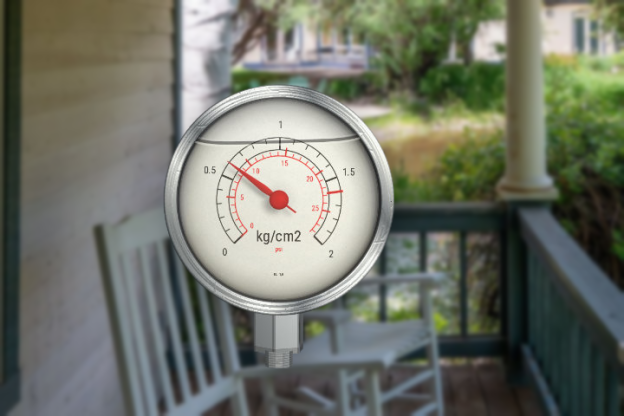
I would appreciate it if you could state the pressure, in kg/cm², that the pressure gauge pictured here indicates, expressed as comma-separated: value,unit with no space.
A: 0.6,kg/cm²
